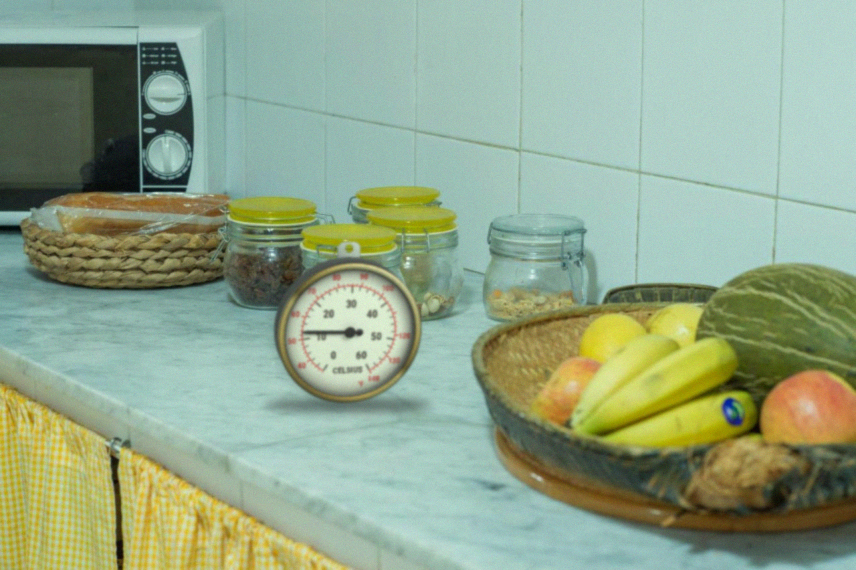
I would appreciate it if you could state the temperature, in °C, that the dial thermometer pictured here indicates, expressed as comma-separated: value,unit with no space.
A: 12,°C
